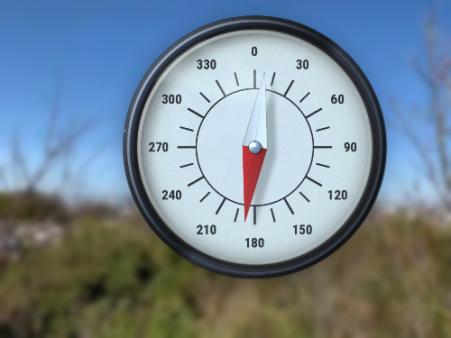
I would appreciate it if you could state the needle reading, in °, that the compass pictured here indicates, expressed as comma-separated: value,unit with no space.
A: 187.5,°
